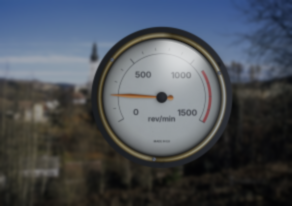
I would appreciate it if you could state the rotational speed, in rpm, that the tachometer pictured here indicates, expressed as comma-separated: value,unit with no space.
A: 200,rpm
